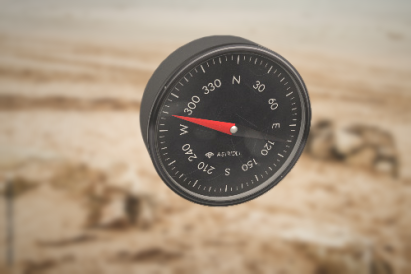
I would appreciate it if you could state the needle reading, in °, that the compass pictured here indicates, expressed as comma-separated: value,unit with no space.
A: 285,°
